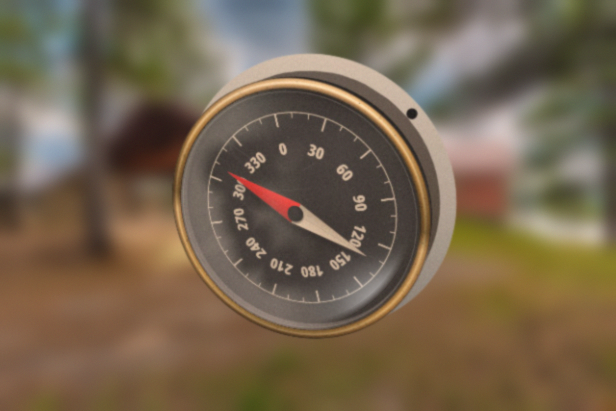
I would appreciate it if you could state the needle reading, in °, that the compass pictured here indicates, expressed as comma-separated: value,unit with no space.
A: 310,°
